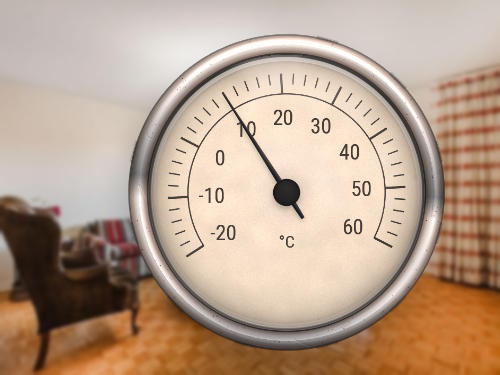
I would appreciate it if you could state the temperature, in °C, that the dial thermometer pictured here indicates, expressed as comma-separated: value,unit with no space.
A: 10,°C
